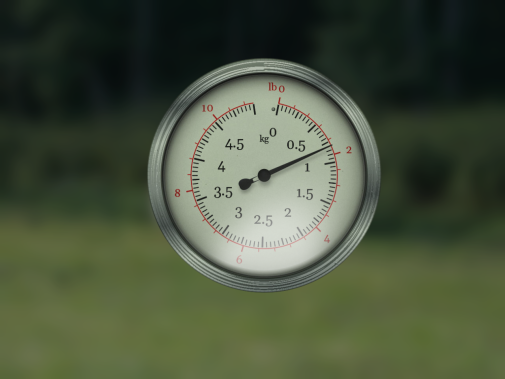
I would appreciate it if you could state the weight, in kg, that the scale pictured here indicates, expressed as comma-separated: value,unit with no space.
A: 0.8,kg
